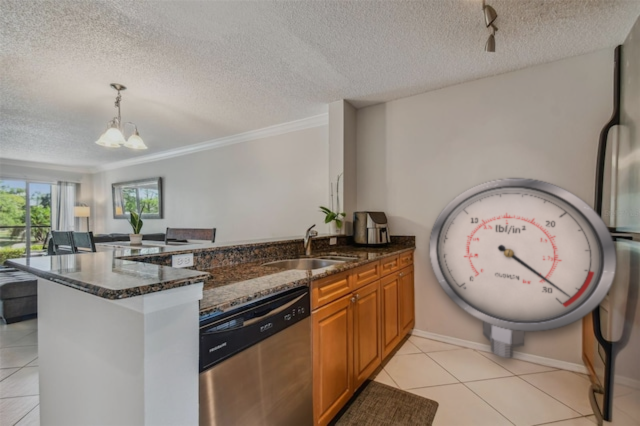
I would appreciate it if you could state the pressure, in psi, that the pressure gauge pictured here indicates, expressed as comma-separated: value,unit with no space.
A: 29,psi
